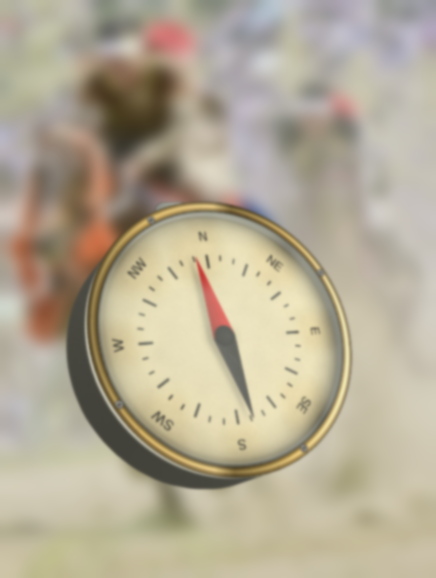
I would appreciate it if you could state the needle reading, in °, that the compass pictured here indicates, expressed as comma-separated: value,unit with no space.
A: 350,°
